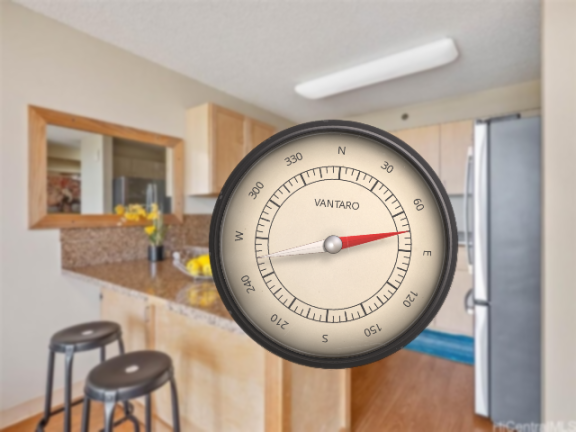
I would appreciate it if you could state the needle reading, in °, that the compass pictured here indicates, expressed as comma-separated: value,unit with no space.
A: 75,°
